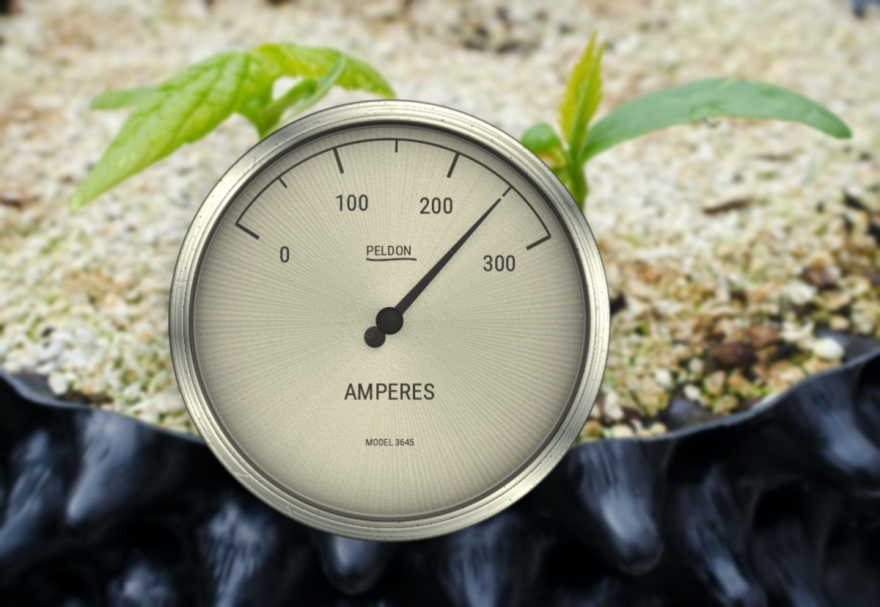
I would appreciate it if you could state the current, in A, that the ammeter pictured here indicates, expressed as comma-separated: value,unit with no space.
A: 250,A
